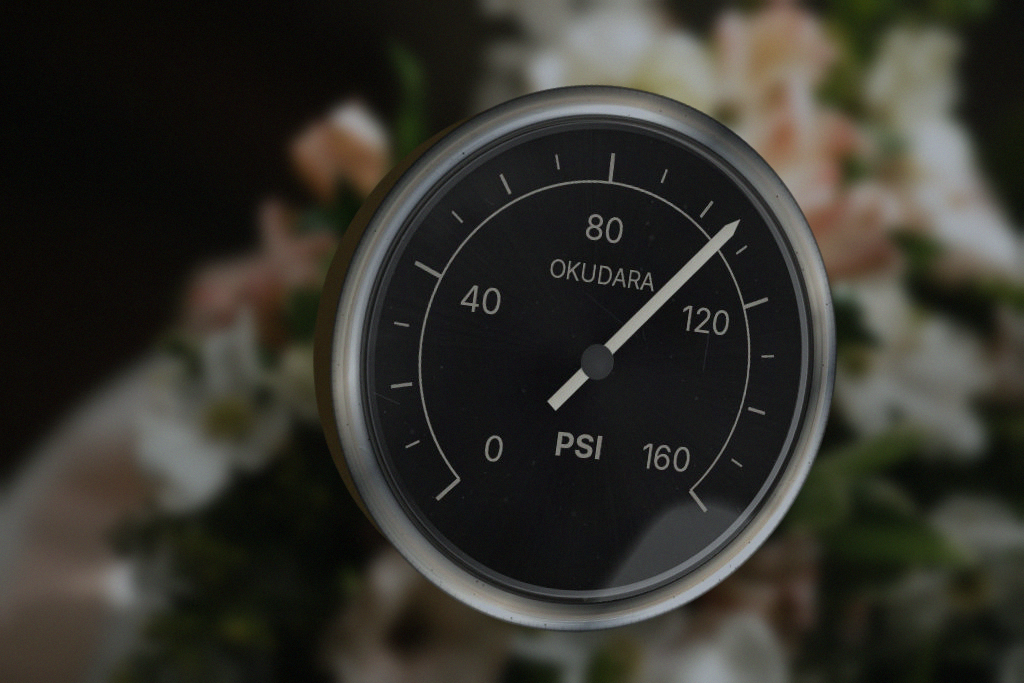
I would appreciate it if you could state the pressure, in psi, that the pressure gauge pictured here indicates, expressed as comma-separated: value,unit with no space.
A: 105,psi
